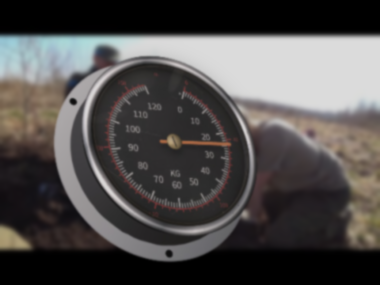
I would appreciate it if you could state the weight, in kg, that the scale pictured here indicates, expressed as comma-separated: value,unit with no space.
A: 25,kg
